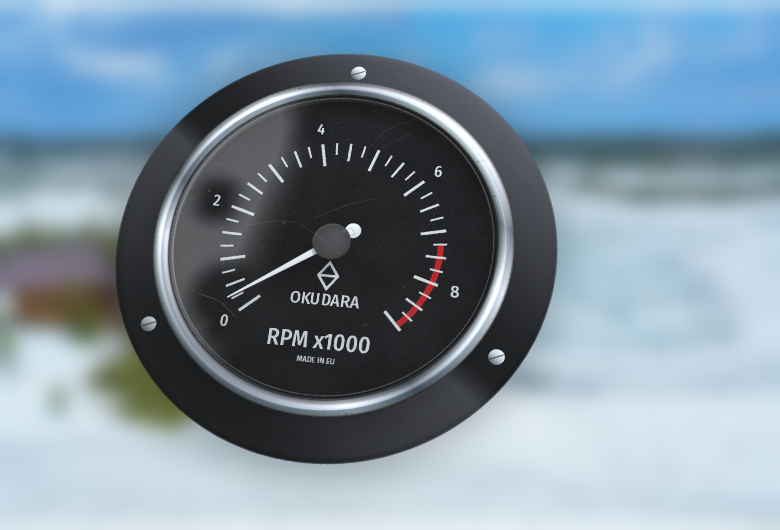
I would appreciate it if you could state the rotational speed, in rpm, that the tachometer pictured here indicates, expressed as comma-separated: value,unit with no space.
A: 250,rpm
